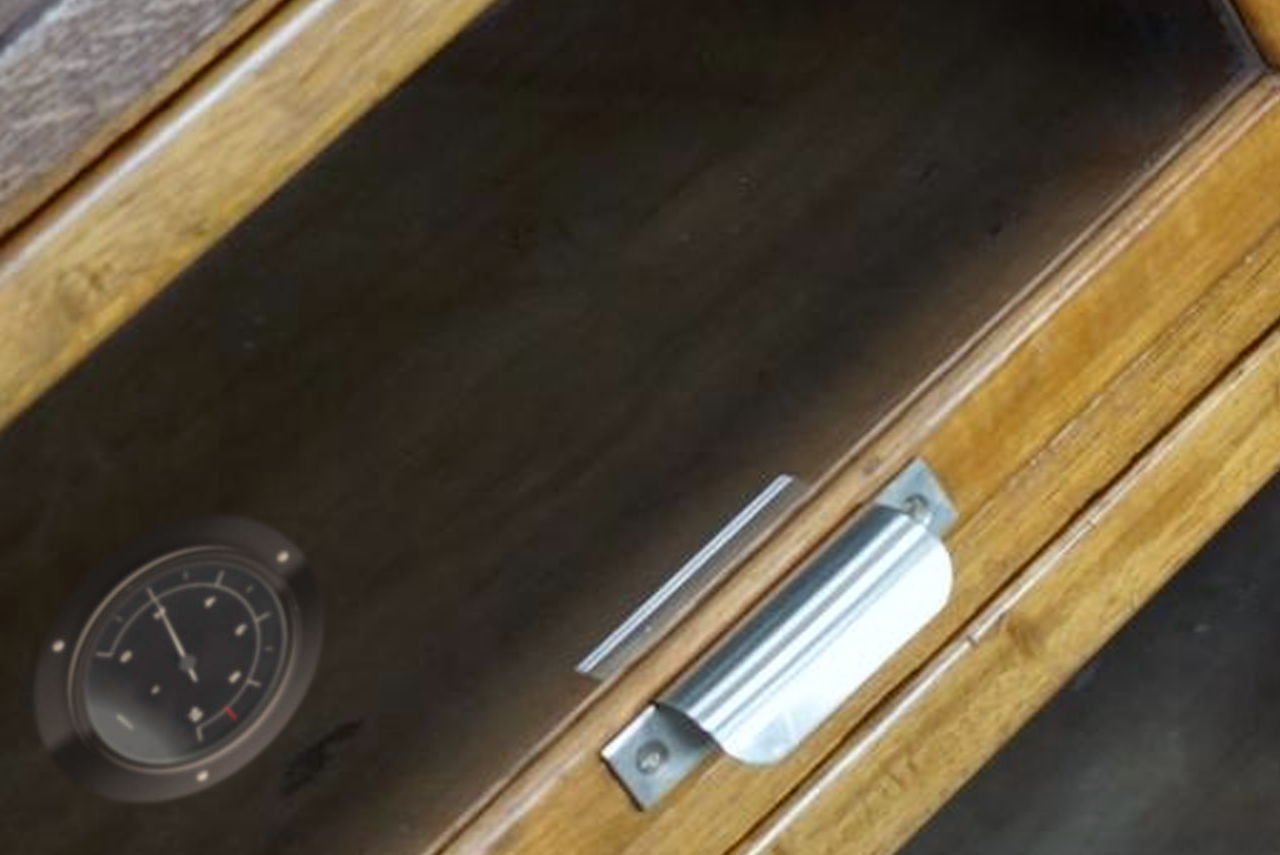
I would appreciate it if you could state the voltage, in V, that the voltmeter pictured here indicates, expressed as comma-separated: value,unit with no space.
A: 2,V
